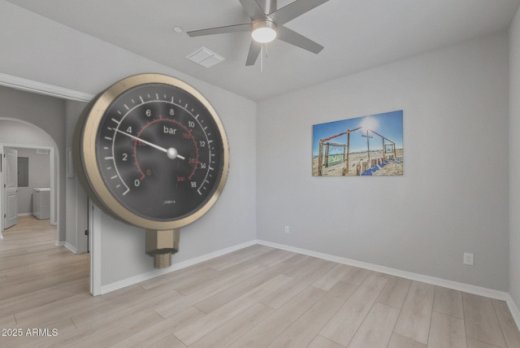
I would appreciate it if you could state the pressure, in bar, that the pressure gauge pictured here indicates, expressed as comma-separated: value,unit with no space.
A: 3.5,bar
